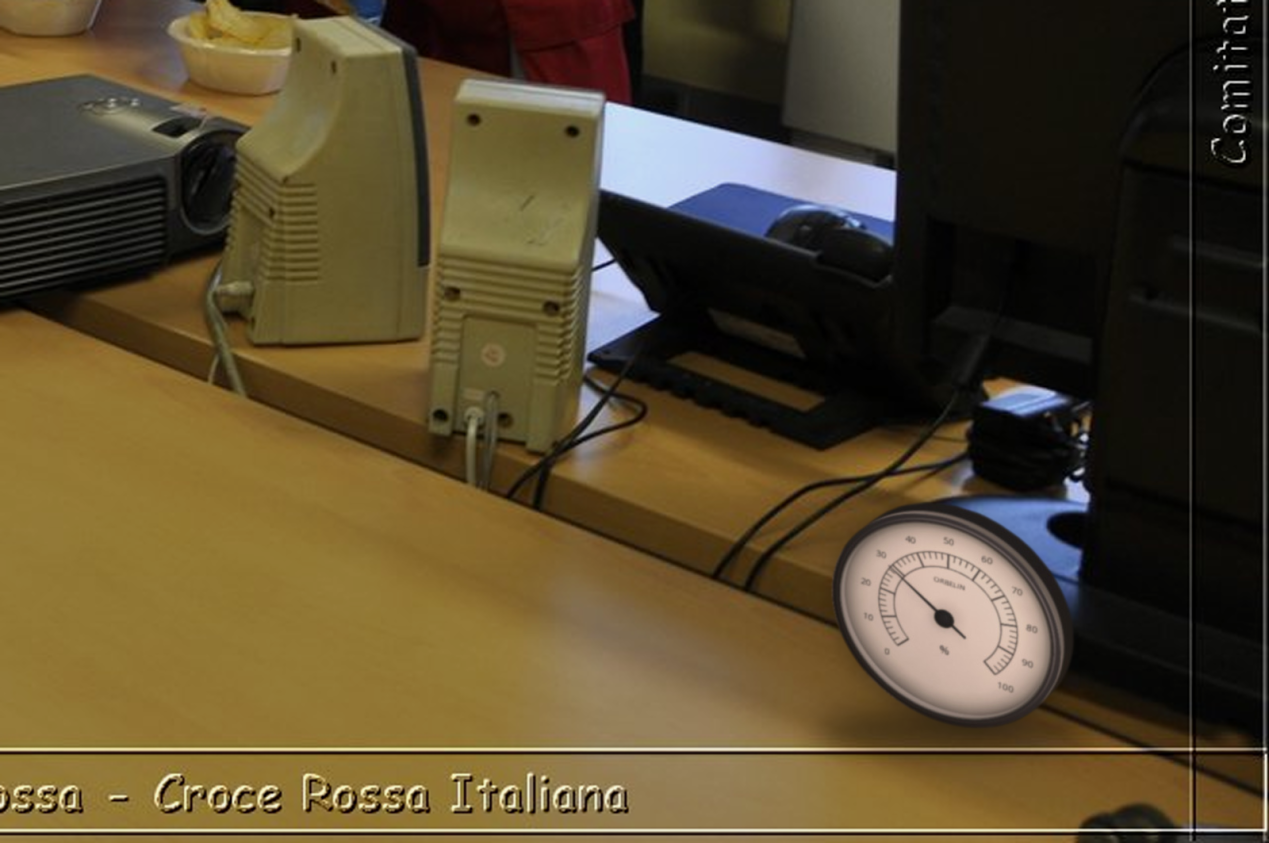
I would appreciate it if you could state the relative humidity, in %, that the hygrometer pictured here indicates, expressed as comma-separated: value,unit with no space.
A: 30,%
